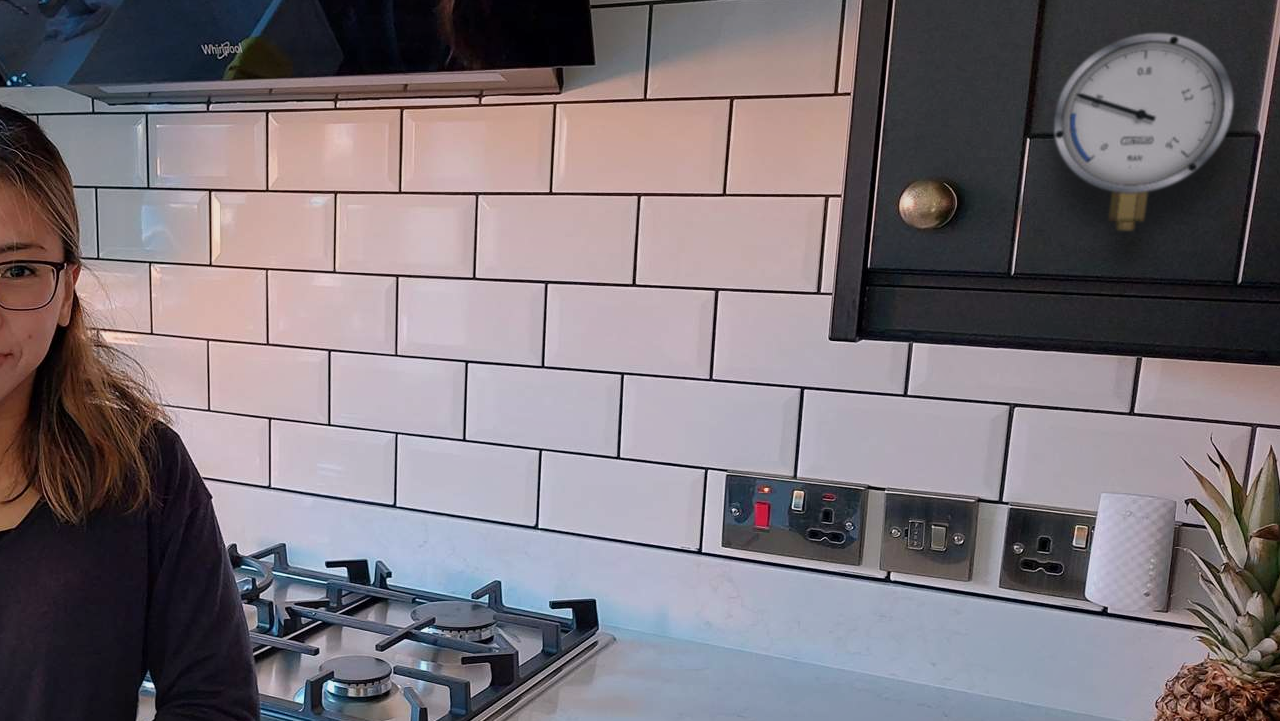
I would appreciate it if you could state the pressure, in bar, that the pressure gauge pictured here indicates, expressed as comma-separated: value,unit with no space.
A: 0.4,bar
